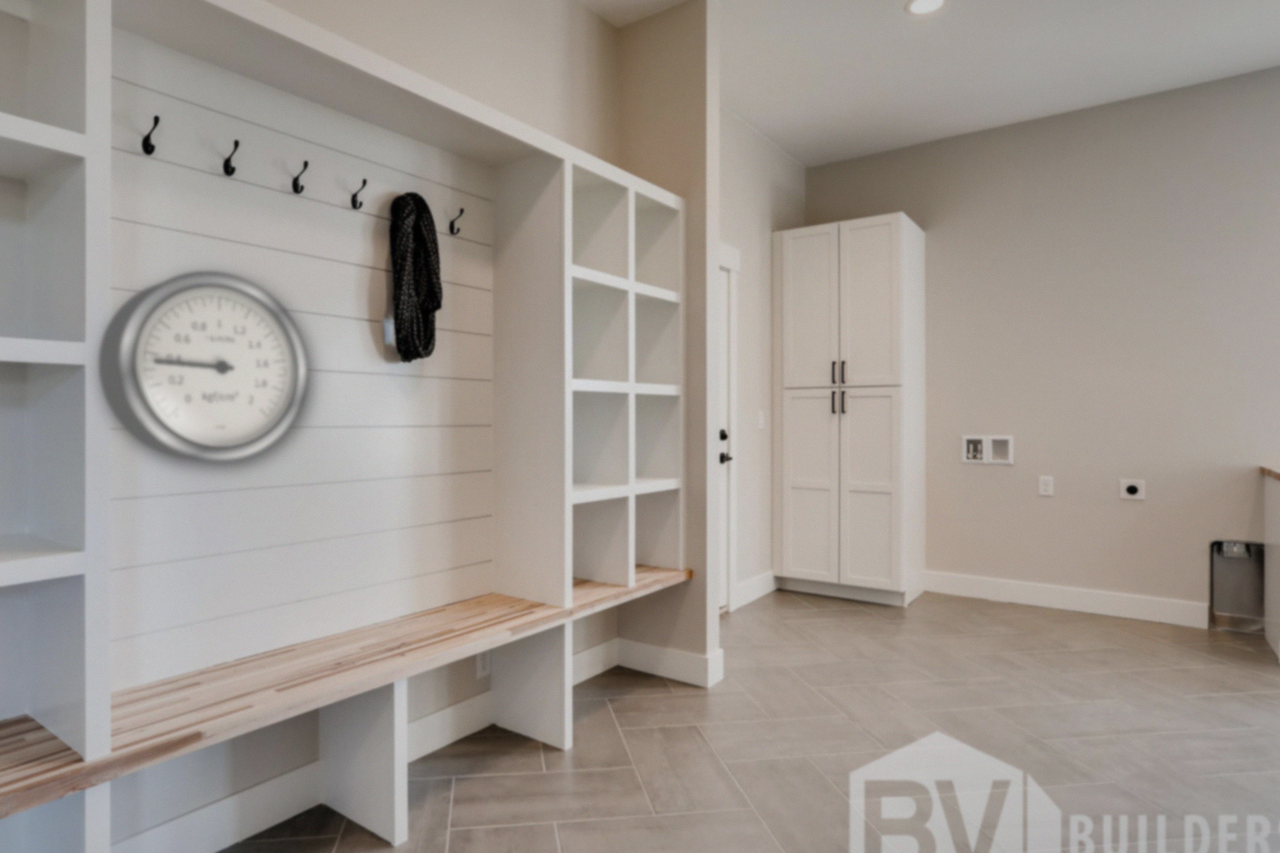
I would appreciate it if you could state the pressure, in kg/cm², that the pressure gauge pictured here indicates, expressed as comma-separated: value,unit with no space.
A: 0.35,kg/cm²
